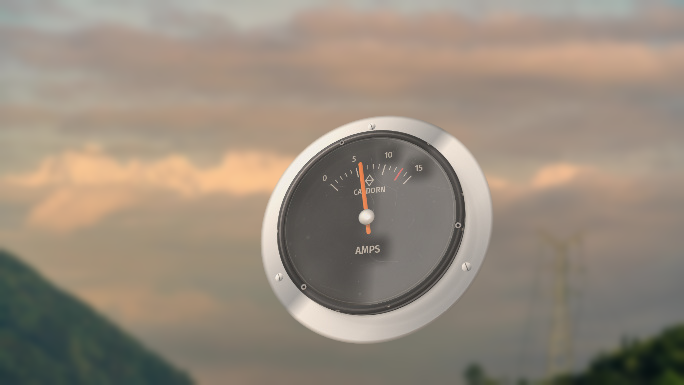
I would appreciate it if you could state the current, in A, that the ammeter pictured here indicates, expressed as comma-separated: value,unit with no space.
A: 6,A
